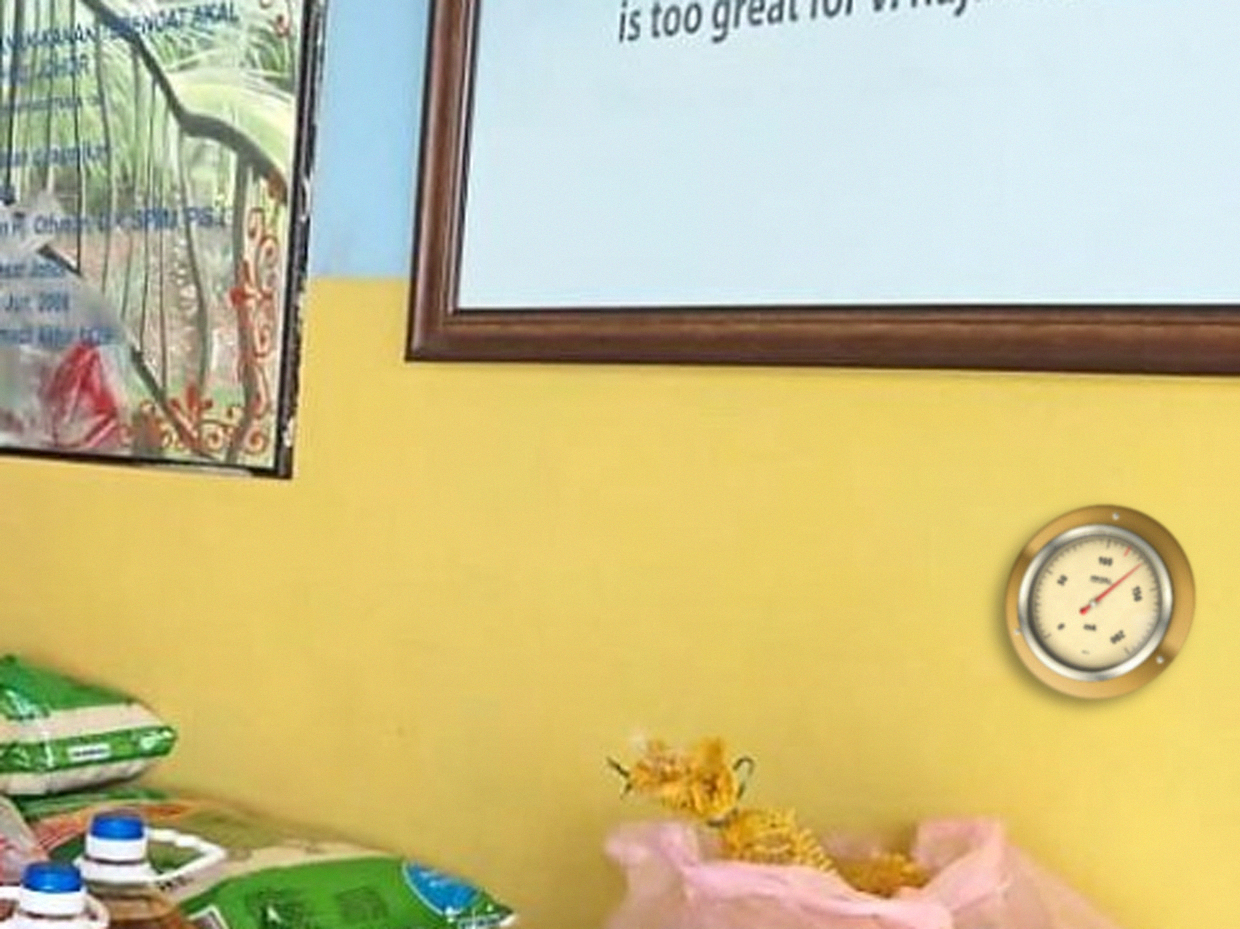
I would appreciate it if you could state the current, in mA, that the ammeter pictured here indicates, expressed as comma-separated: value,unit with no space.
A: 130,mA
